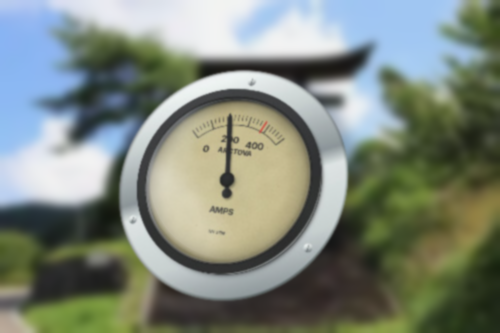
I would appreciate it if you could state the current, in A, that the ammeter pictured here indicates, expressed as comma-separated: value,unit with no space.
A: 200,A
